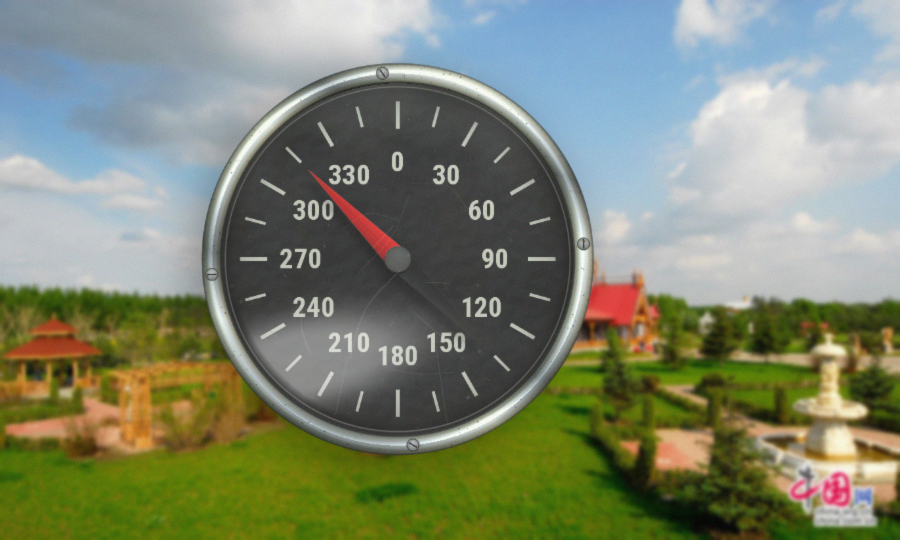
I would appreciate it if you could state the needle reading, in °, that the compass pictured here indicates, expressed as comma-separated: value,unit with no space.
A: 315,°
